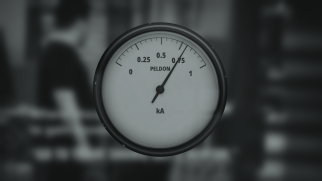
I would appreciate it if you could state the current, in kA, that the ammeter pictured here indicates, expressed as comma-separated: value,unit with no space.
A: 0.75,kA
